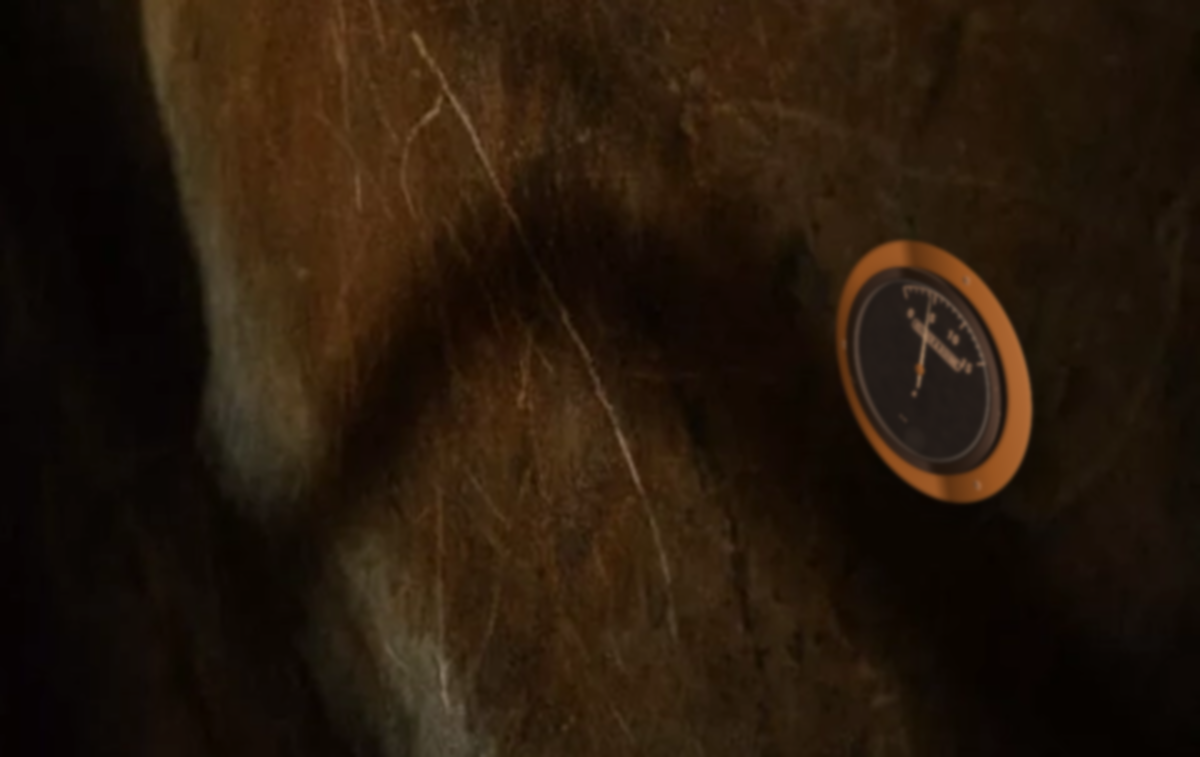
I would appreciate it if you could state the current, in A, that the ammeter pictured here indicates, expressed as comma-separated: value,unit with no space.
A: 5,A
